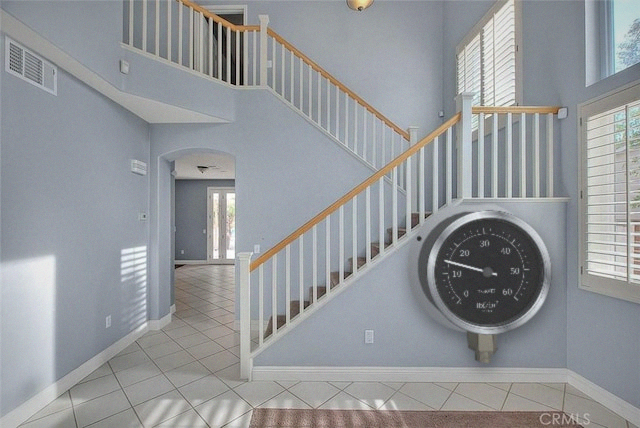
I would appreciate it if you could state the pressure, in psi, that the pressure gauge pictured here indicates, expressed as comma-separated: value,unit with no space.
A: 14,psi
